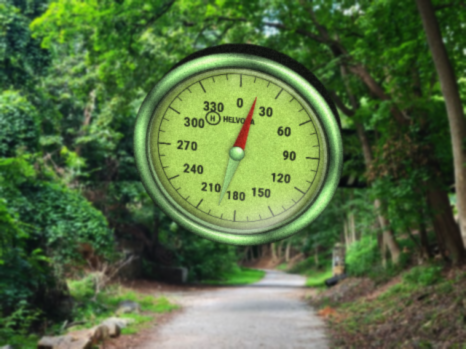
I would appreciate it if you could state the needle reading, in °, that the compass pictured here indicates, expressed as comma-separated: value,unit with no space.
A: 15,°
